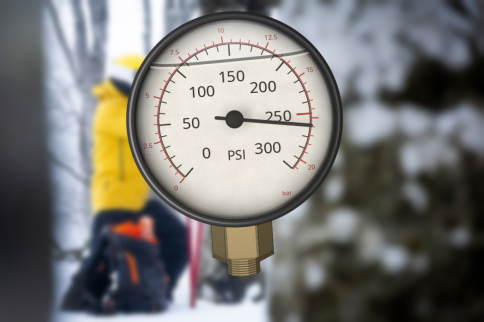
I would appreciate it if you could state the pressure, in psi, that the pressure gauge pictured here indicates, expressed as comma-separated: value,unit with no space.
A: 260,psi
